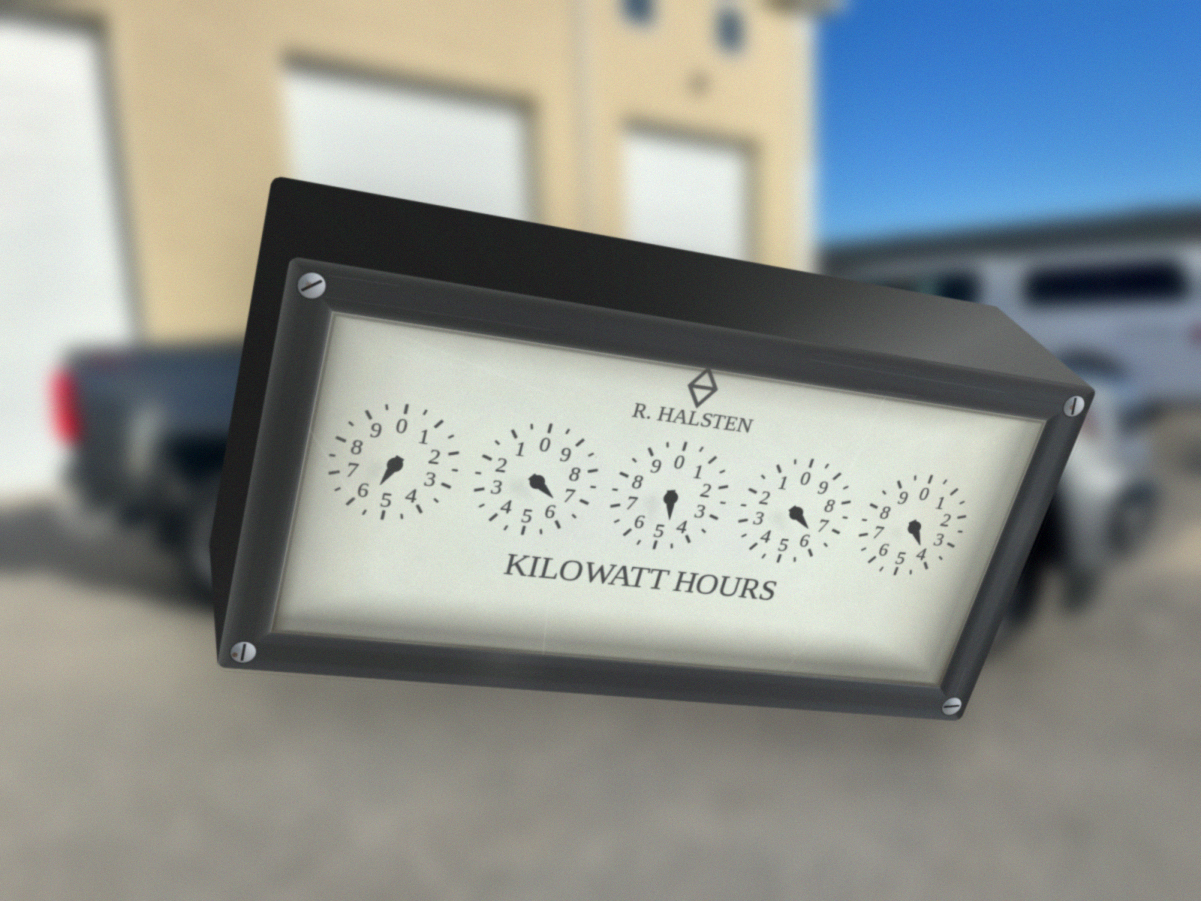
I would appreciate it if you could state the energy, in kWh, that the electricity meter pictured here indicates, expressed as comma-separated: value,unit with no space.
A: 56464,kWh
